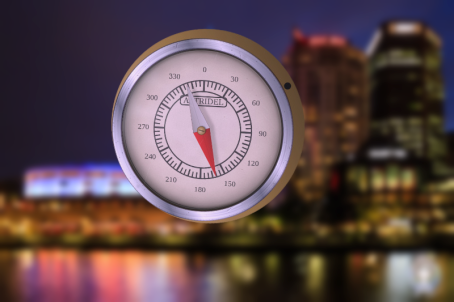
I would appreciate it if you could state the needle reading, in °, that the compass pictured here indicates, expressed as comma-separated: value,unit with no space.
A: 160,°
